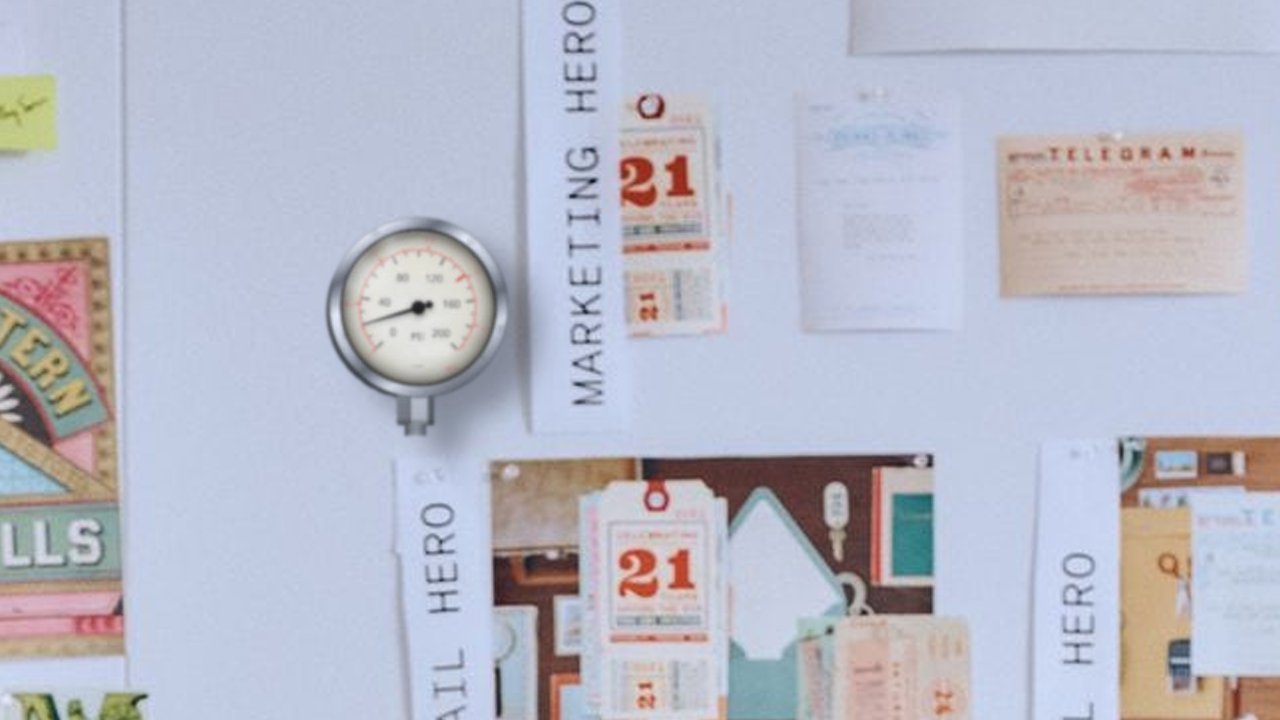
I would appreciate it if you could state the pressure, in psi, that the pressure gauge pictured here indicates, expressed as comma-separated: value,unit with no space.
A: 20,psi
